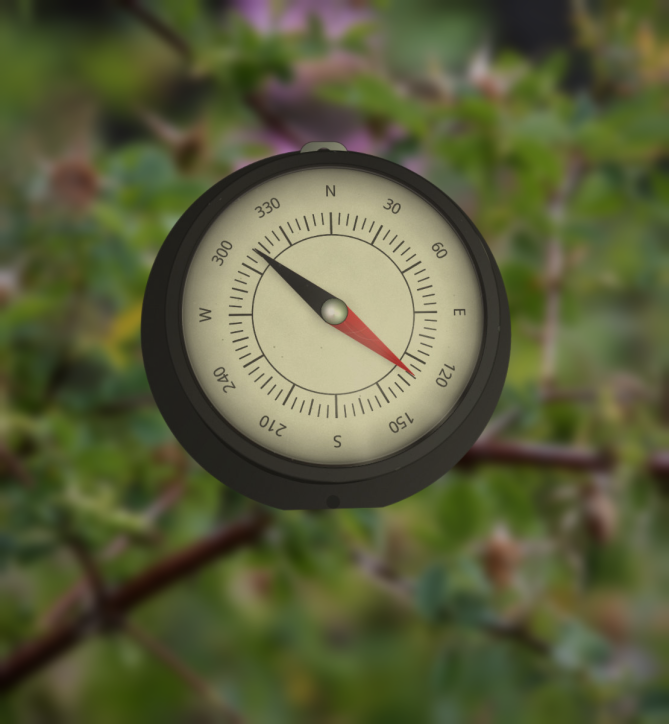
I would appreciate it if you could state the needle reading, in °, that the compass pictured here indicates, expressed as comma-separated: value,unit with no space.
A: 130,°
